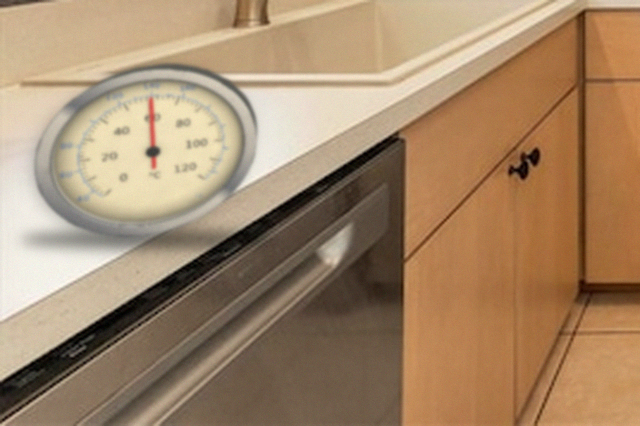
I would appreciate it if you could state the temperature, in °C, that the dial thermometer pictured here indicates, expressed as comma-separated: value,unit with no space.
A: 60,°C
